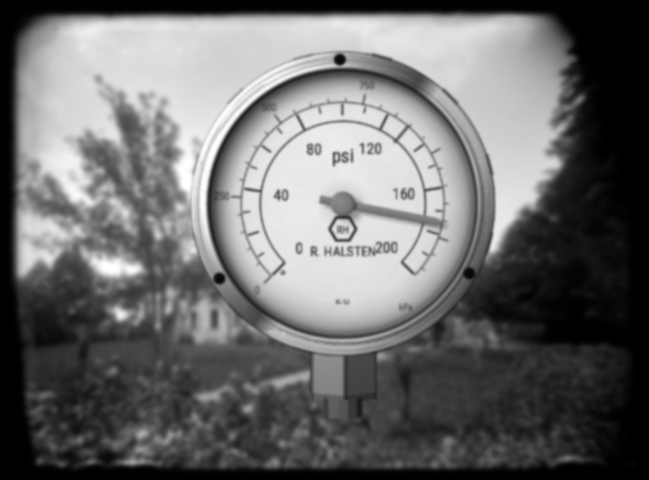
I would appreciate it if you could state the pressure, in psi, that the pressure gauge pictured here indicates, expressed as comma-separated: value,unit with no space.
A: 175,psi
